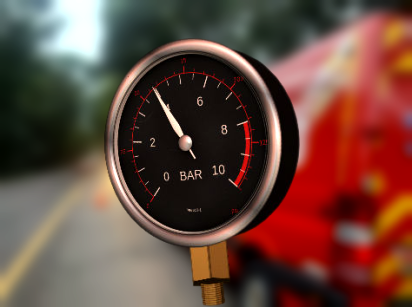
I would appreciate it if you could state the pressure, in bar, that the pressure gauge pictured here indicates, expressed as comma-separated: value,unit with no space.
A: 4,bar
